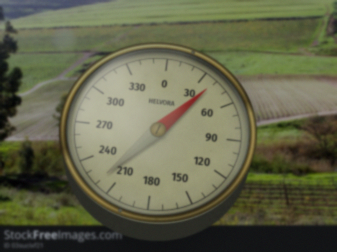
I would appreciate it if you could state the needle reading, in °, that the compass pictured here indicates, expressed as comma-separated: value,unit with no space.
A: 40,°
